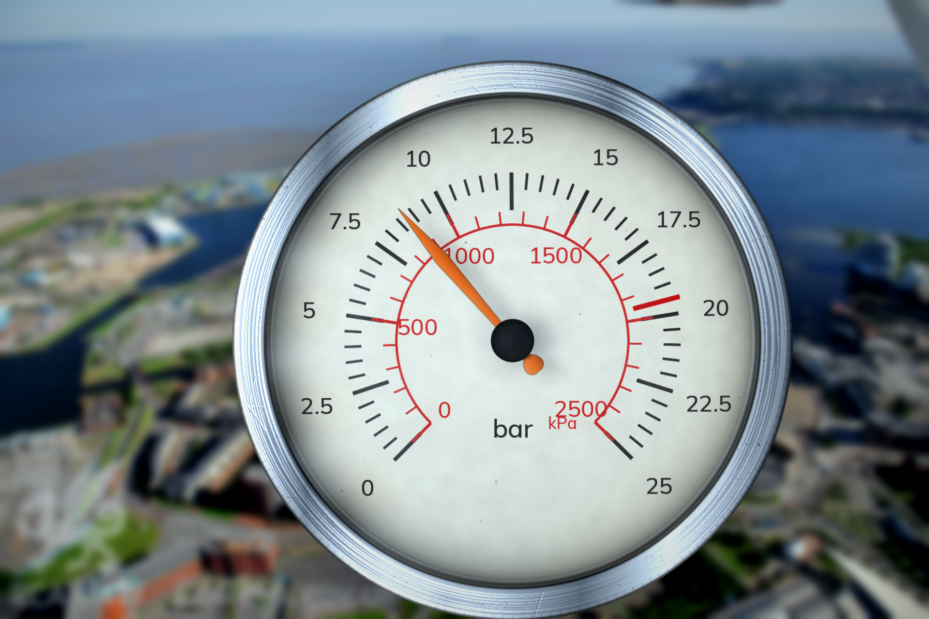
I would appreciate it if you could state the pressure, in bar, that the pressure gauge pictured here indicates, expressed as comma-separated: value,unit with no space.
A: 8.75,bar
